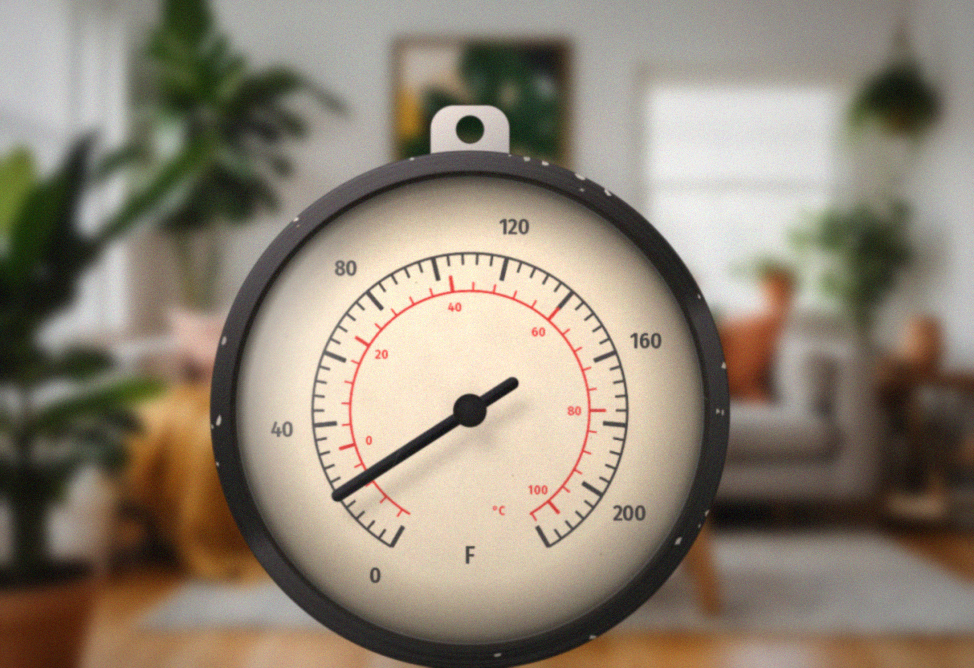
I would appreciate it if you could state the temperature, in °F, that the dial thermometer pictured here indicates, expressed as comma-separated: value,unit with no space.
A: 20,°F
